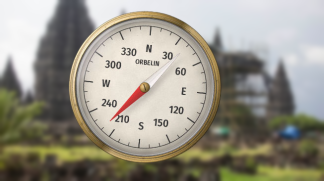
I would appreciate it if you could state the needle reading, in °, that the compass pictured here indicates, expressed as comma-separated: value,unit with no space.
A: 220,°
